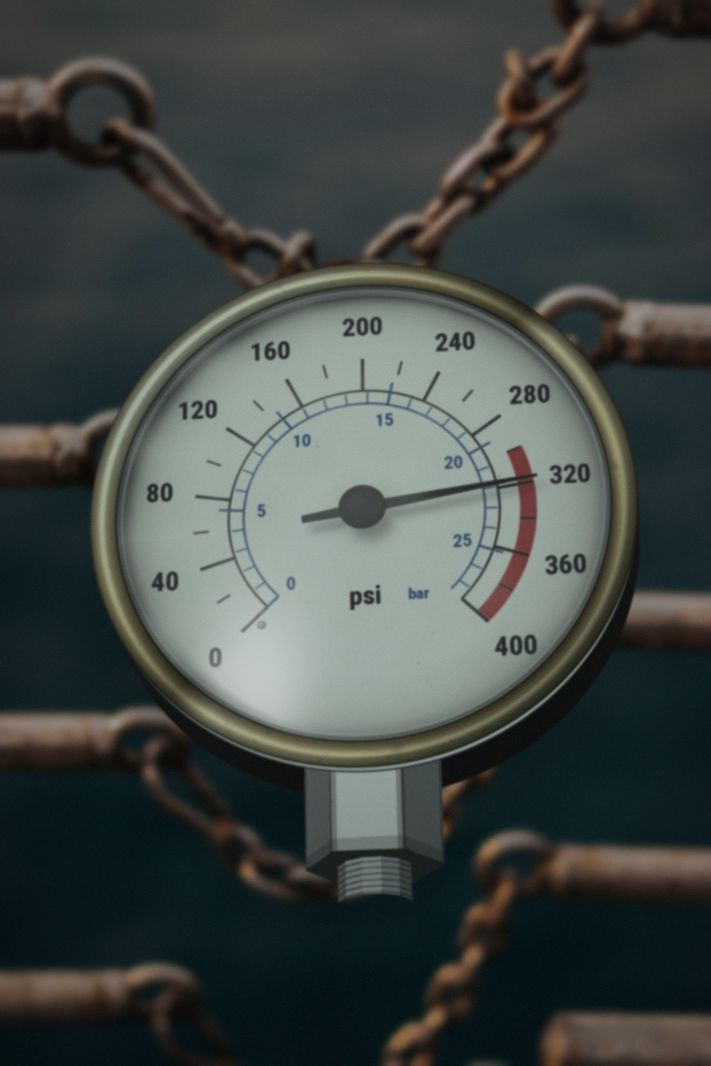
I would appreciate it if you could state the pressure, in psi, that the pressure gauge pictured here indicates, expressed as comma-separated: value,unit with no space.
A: 320,psi
